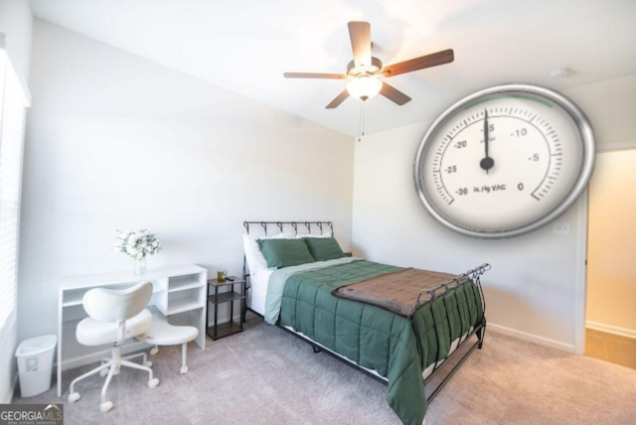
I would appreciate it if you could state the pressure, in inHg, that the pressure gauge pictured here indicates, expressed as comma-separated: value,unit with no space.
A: -15,inHg
